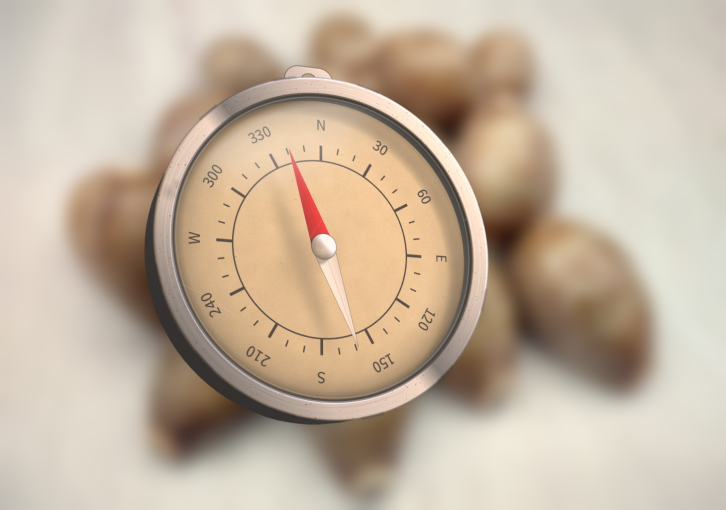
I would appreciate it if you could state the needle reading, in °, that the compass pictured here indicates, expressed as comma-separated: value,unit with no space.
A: 340,°
